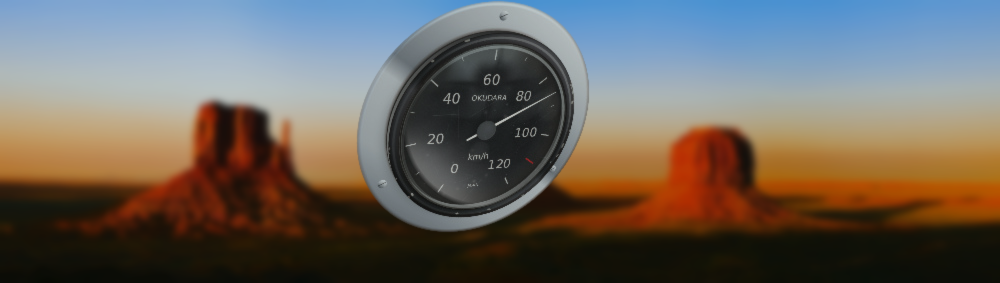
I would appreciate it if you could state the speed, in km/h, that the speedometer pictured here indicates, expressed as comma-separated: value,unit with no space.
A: 85,km/h
